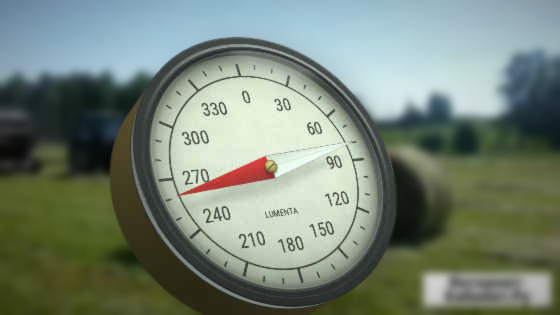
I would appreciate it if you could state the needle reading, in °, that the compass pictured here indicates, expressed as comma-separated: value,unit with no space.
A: 260,°
